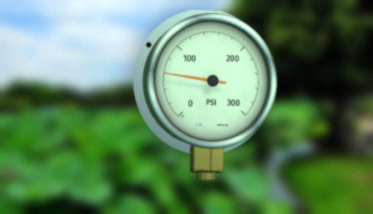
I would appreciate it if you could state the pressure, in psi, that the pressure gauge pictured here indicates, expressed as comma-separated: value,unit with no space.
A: 60,psi
